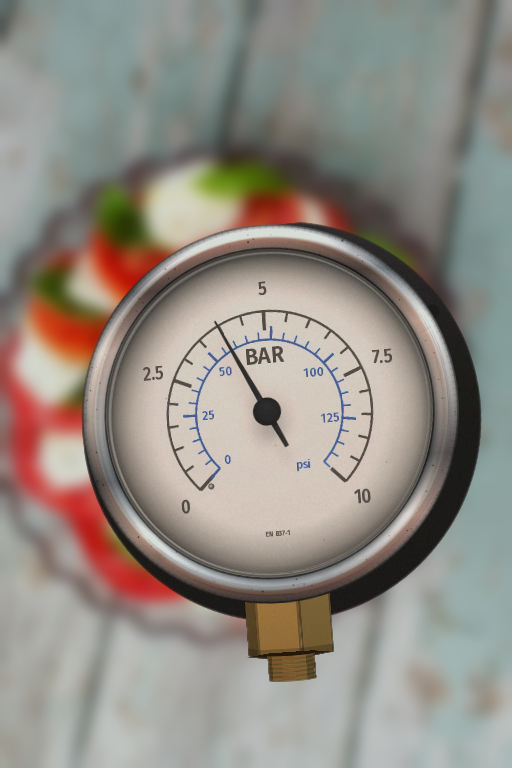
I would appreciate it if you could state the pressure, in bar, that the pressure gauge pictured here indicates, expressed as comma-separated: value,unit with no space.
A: 4,bar
